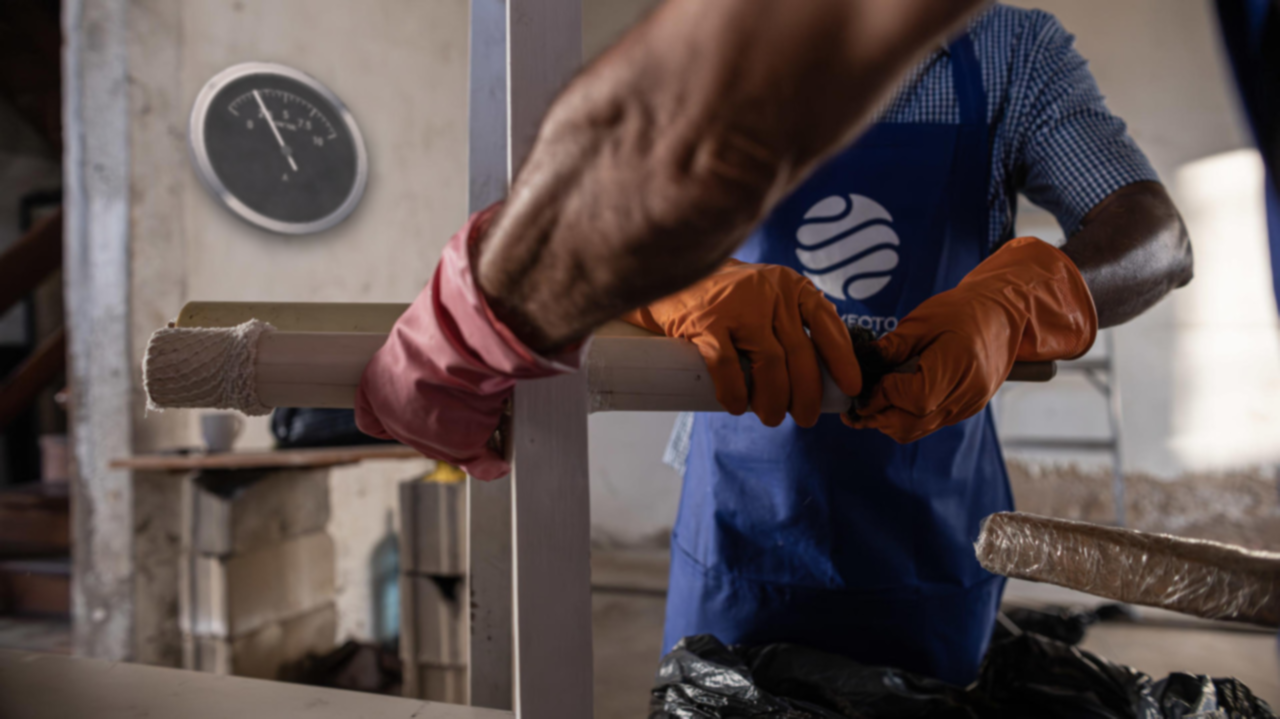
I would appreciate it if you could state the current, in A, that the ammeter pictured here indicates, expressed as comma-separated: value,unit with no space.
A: 2.5,A
